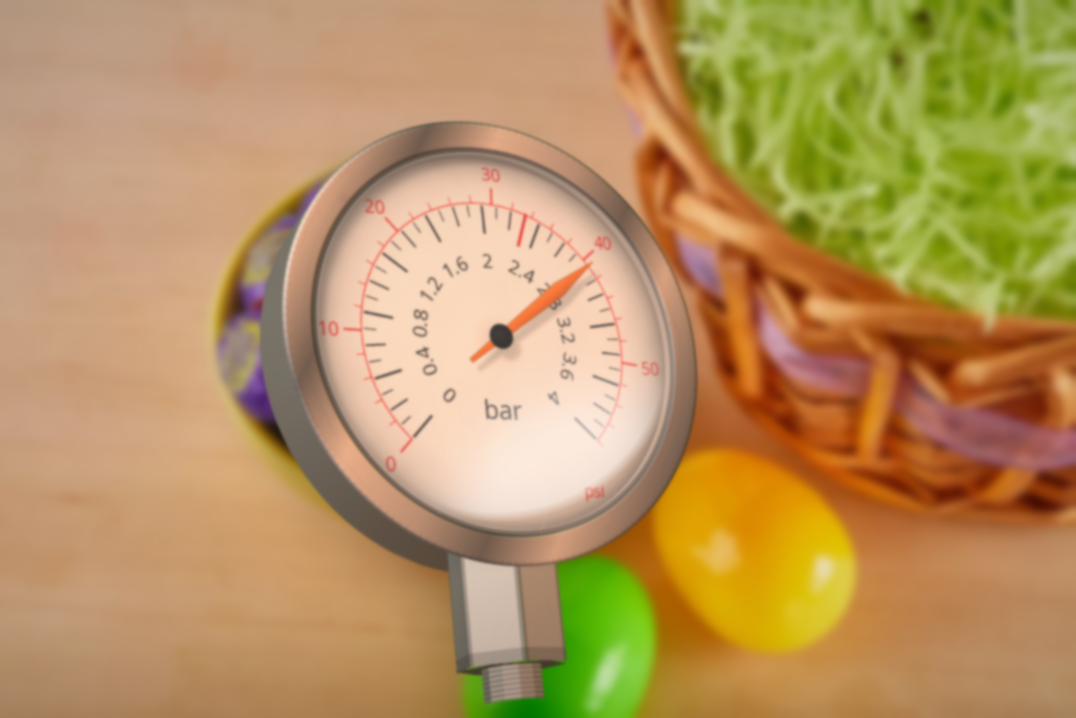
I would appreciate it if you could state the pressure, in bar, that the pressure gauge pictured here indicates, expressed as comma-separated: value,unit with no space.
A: 2.8,bar
